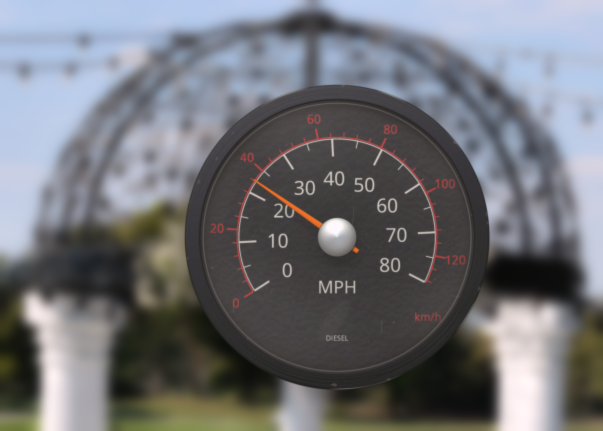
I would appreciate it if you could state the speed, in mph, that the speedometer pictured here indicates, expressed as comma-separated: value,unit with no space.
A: 22.5,mph
